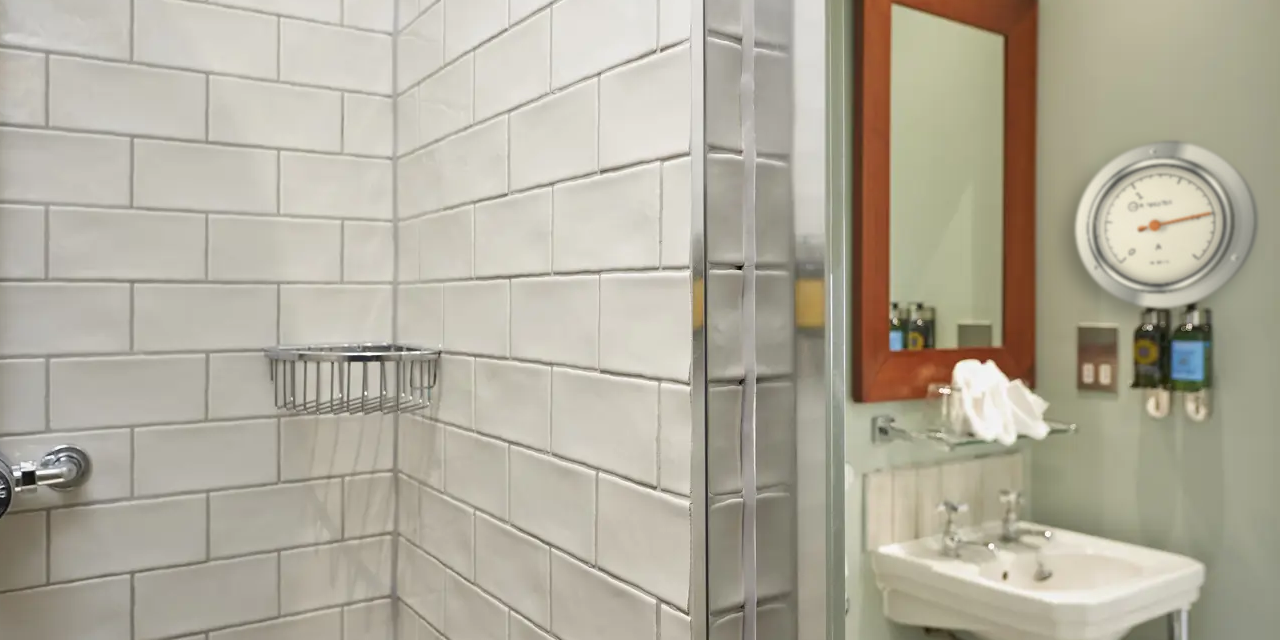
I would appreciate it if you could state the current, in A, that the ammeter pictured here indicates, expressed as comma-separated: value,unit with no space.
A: 2,A
